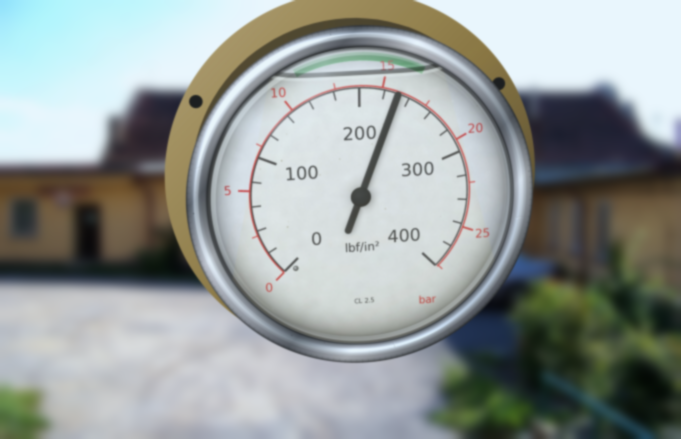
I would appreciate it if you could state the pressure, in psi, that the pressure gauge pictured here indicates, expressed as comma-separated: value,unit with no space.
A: 230,psi
